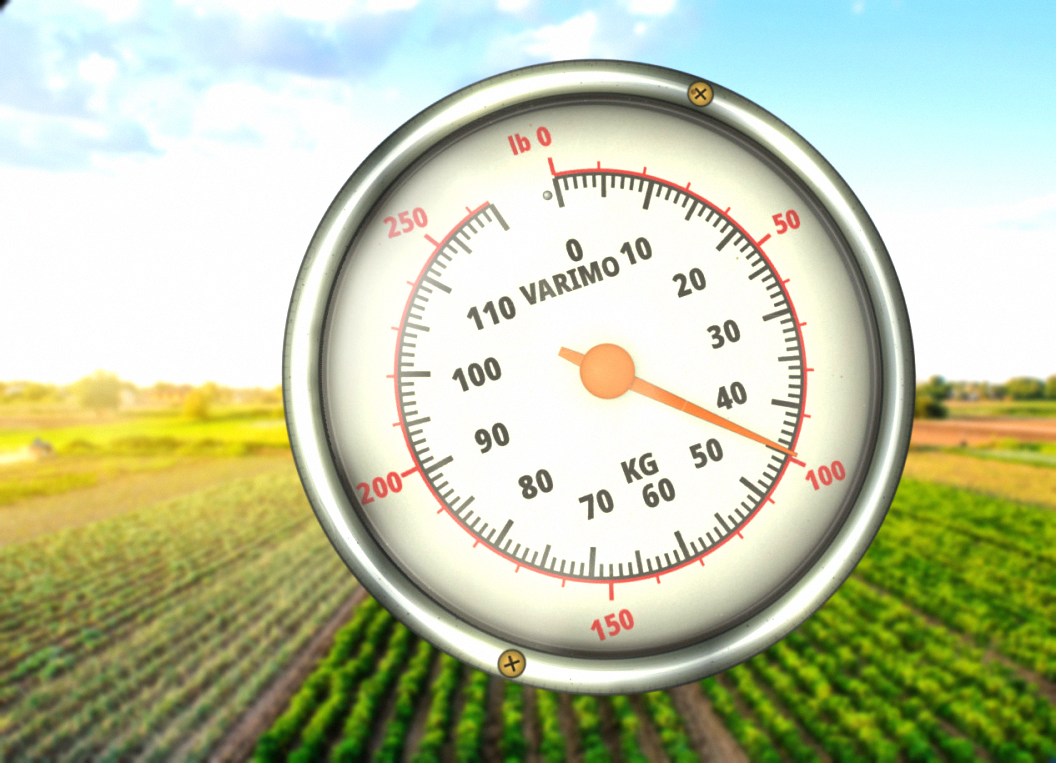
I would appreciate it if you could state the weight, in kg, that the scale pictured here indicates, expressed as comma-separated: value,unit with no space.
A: 45,kg
